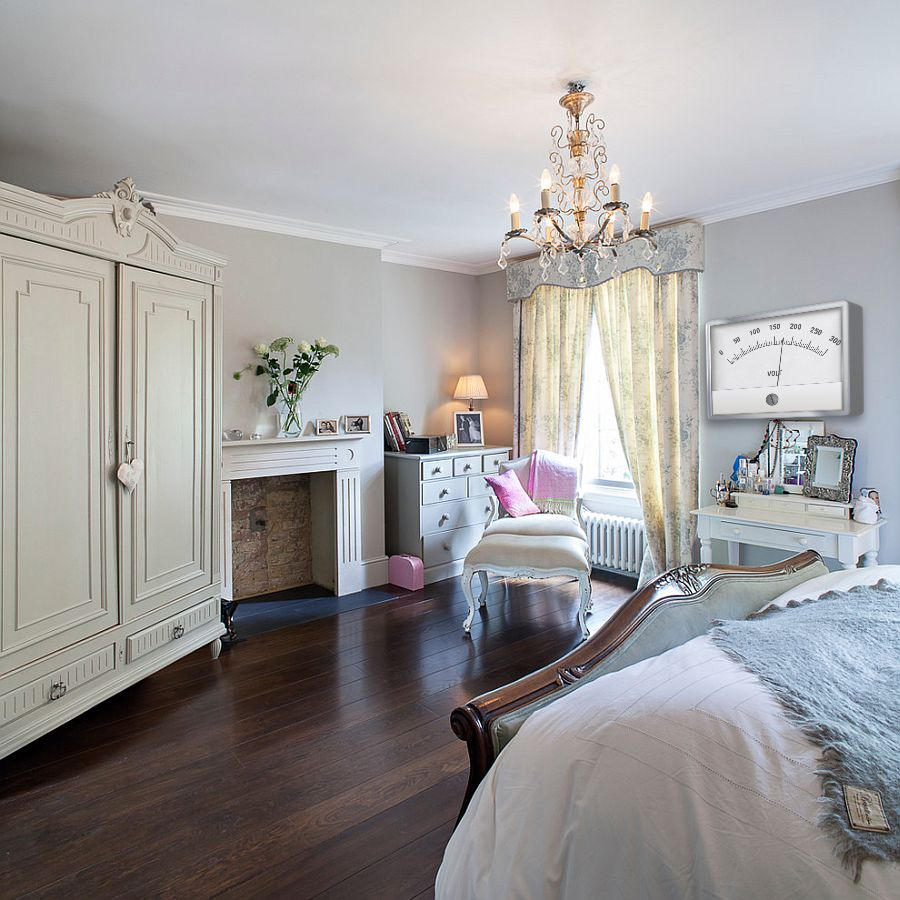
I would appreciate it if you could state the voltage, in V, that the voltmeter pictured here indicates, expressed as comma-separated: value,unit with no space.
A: 175,V
